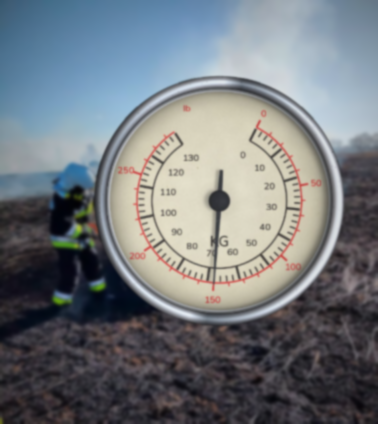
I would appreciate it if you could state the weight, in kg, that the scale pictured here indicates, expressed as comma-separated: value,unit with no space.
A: 68,kg
